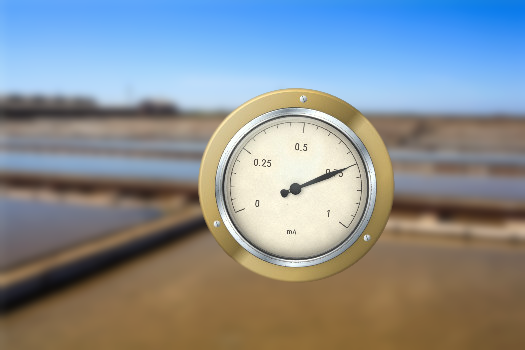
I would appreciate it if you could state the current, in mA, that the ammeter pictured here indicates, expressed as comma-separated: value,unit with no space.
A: 0.75,mA
